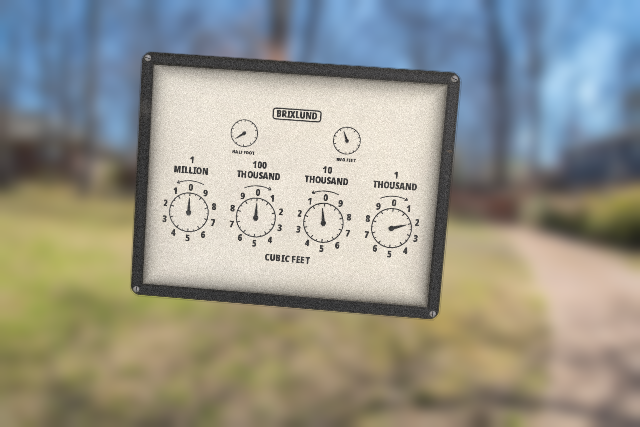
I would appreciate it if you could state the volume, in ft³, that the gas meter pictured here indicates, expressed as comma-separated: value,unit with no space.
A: 200,ft³
